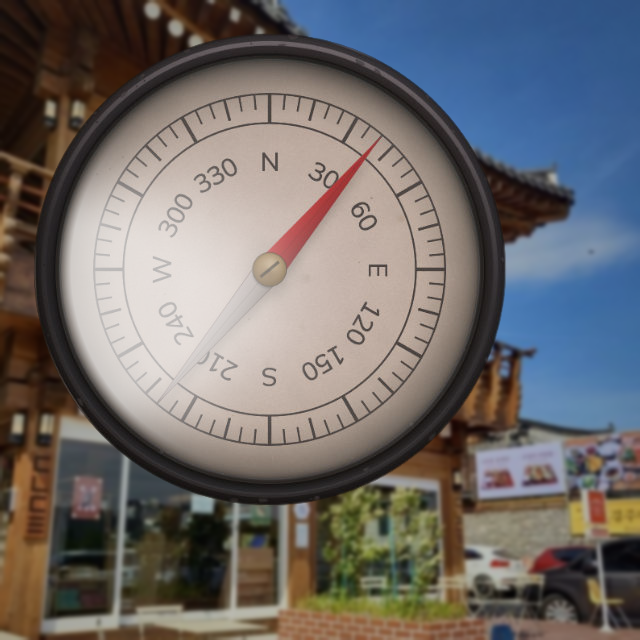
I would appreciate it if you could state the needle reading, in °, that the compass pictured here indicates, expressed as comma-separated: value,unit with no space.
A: 40,°
